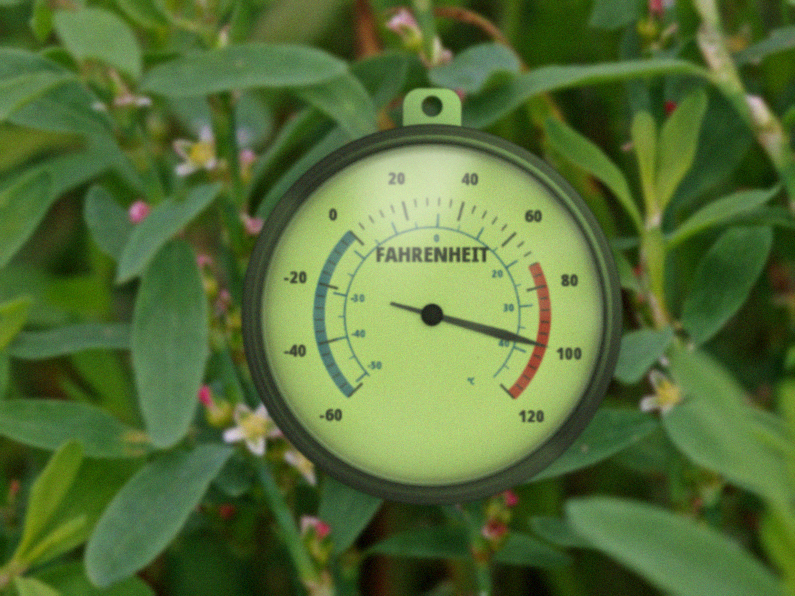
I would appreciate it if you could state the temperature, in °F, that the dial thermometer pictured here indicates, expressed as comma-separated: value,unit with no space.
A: 100,°F
